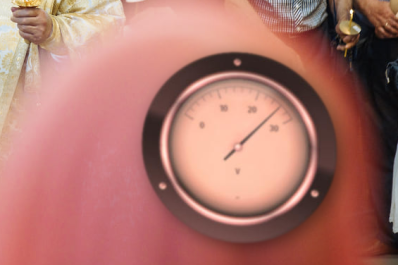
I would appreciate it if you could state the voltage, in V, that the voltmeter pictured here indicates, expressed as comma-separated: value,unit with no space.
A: 26,V
